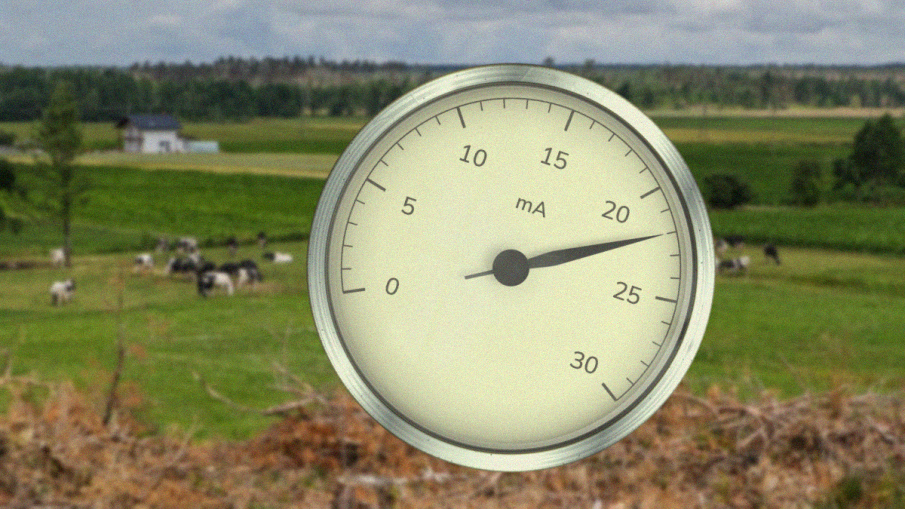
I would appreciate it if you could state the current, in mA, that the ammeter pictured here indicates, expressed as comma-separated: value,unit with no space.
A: 22,mA
